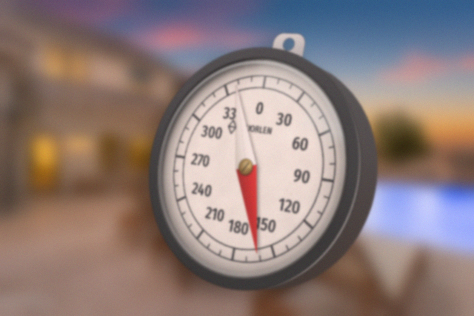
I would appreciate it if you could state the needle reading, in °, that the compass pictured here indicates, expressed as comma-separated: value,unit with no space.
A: 160,°
